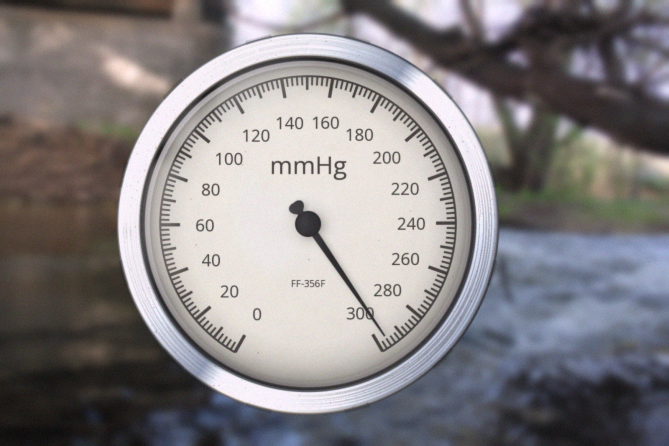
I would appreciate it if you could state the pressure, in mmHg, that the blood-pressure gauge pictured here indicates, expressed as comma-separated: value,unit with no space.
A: 296,mmHg
